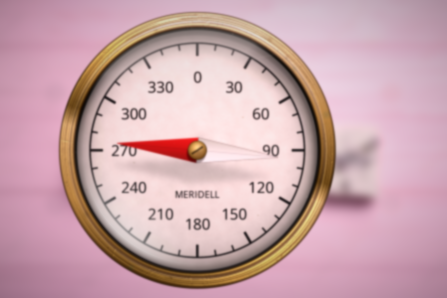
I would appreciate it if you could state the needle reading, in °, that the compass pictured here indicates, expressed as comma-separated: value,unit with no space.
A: 275,°
